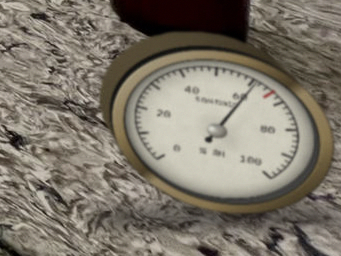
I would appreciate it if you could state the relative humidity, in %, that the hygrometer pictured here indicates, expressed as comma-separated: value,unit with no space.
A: 60,%
